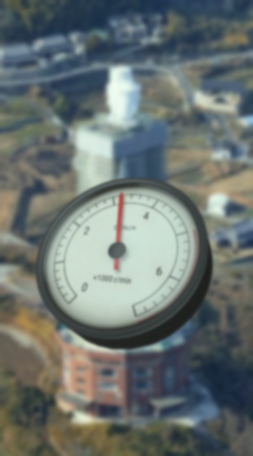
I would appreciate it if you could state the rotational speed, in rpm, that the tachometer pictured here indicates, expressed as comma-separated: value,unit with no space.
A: 3200,rpm
